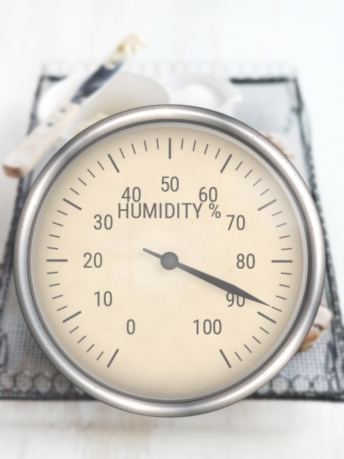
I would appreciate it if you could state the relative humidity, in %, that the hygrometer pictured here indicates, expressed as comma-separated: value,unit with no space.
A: 88,%
